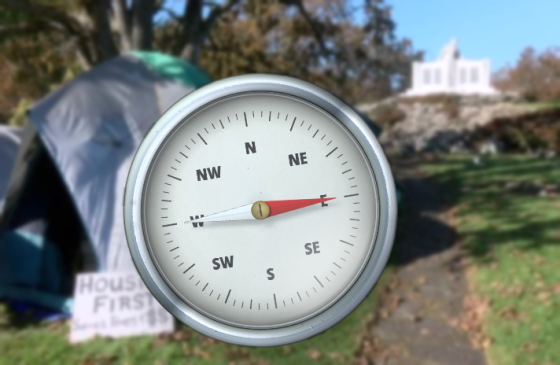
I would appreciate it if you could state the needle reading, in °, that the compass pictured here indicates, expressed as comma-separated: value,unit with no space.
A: 90,°
